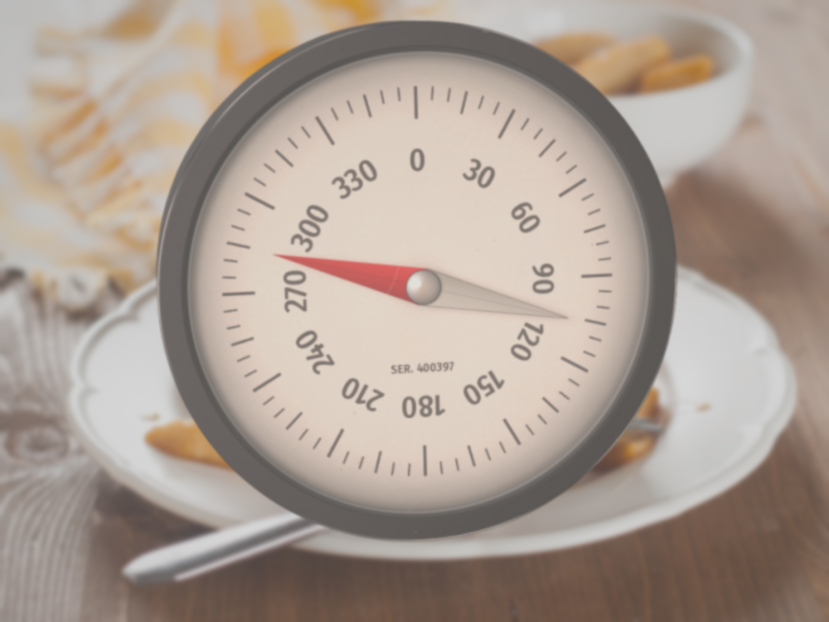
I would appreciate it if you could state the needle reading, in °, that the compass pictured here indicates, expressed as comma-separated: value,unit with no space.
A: 285,°
